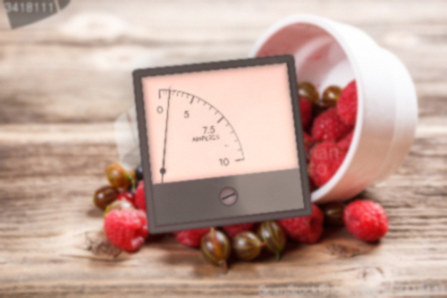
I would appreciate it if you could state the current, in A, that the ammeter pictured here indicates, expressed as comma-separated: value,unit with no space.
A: 2.5,A
